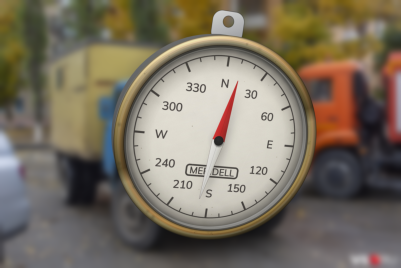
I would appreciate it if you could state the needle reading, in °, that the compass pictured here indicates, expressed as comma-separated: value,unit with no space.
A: 10,°
